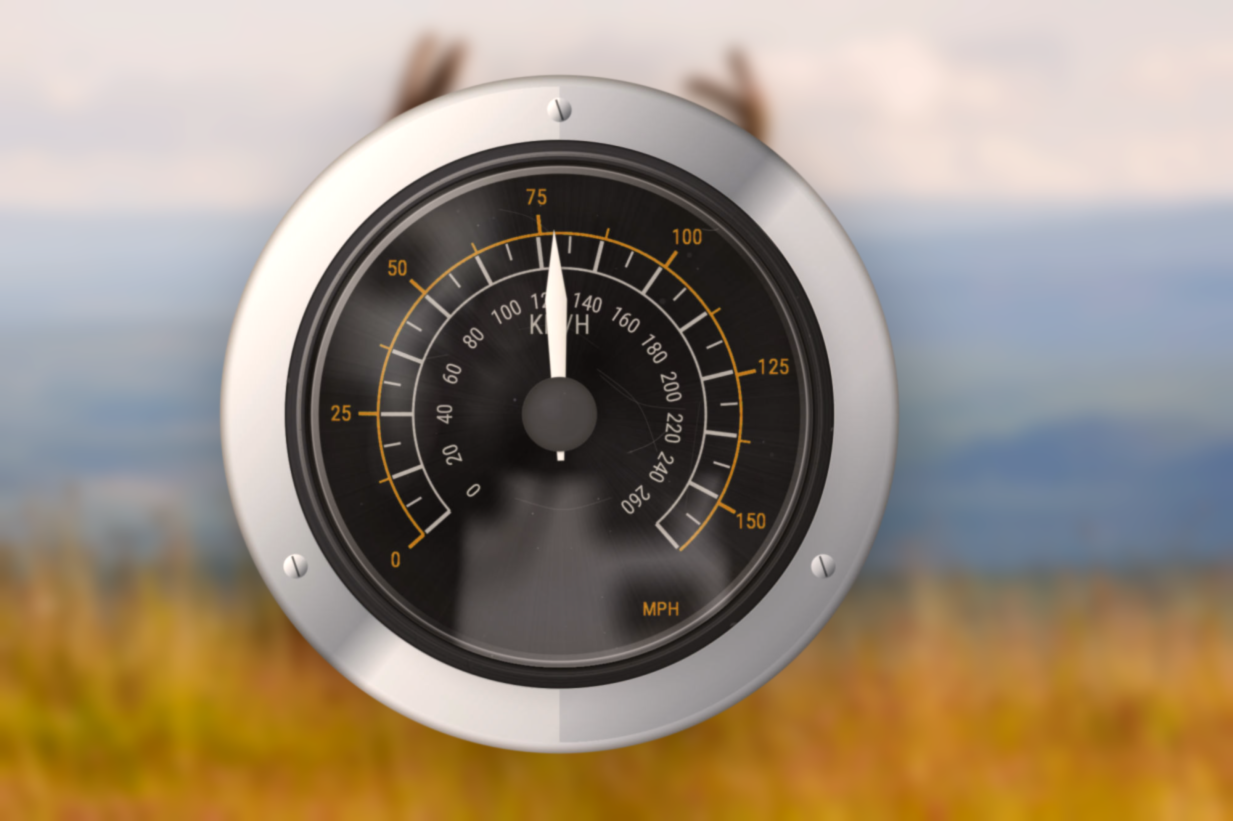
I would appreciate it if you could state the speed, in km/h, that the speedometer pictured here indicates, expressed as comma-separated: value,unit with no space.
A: 125,km/h
